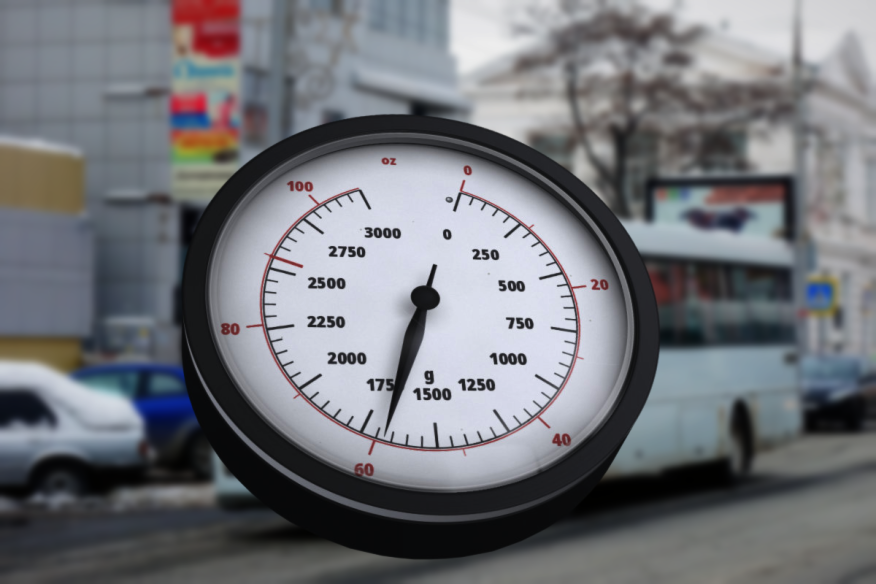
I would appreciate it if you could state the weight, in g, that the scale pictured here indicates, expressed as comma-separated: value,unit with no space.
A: 1675,g
